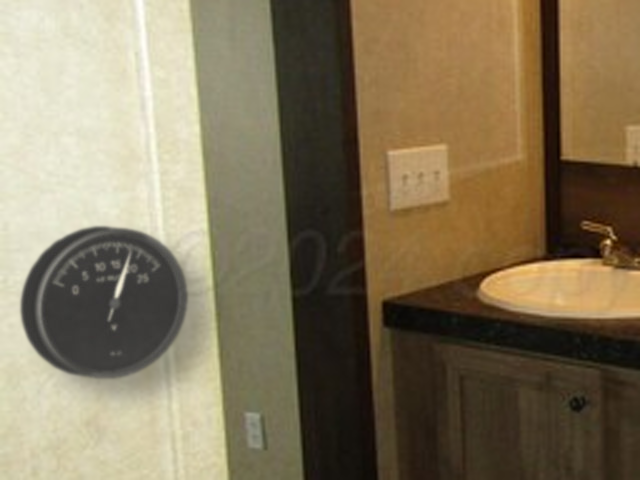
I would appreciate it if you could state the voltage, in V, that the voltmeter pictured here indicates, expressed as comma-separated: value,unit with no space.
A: 17.5,V
